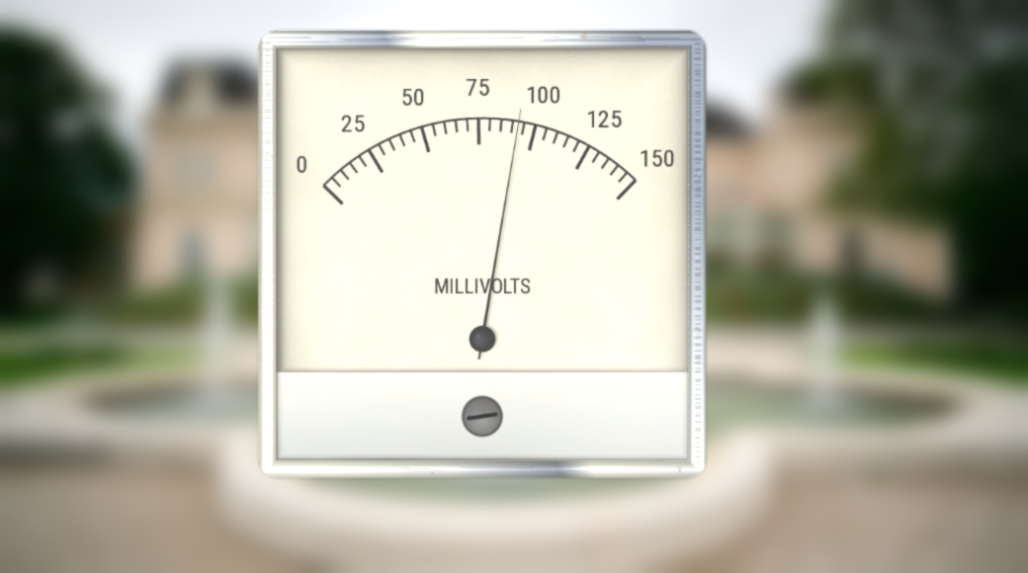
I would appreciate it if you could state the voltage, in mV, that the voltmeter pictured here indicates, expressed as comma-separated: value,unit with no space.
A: 92.5,mV
